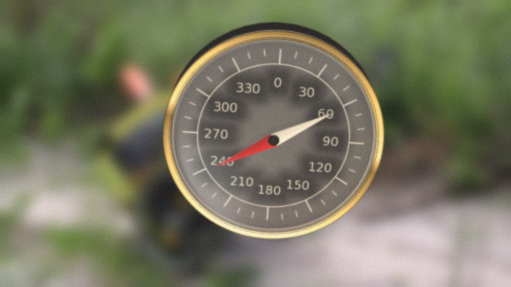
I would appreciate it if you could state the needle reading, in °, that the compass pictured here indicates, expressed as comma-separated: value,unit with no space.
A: 240,°
